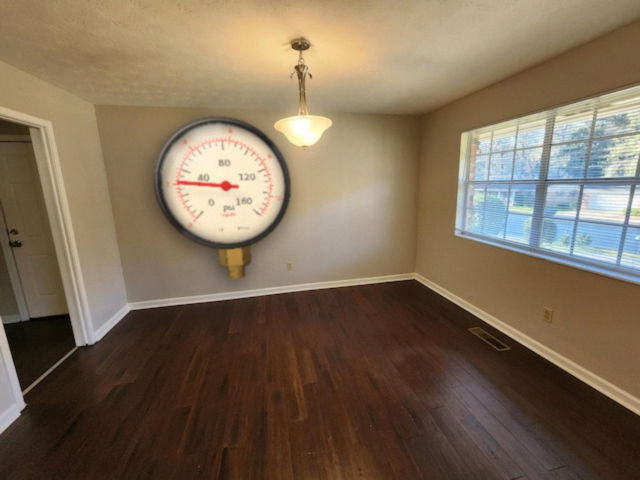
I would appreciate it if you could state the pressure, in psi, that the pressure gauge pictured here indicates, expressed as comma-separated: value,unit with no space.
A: 30,psi
